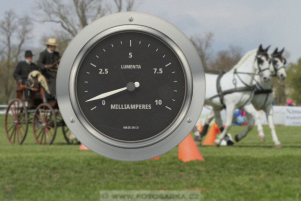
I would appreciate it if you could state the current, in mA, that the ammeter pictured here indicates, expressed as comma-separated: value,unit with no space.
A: 0.5,mA
